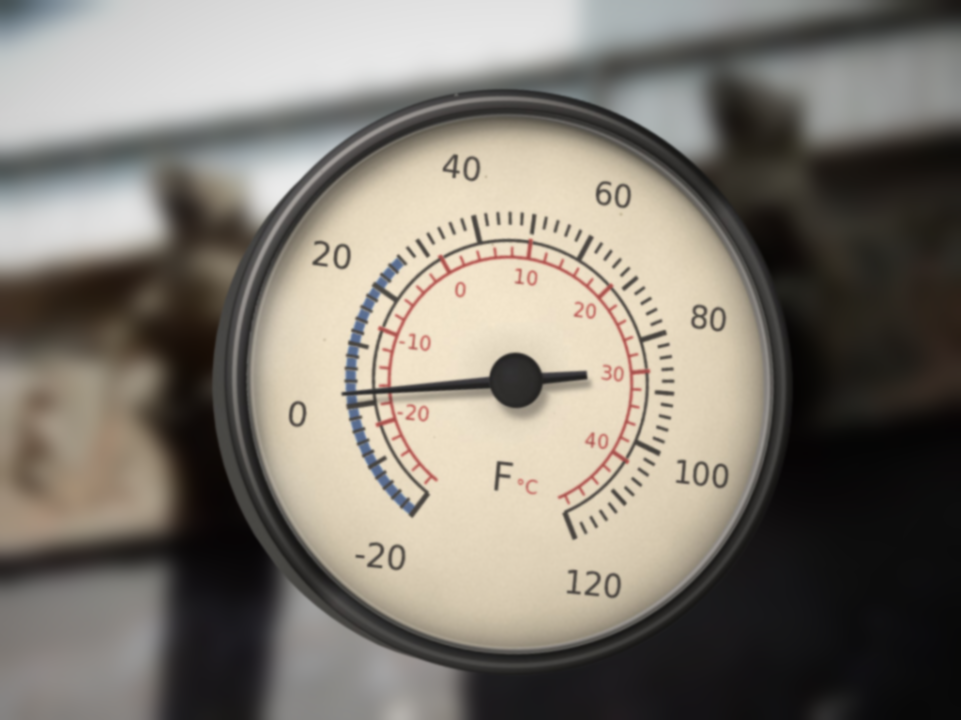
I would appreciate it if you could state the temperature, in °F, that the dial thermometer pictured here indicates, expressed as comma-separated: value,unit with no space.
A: 2,°F
